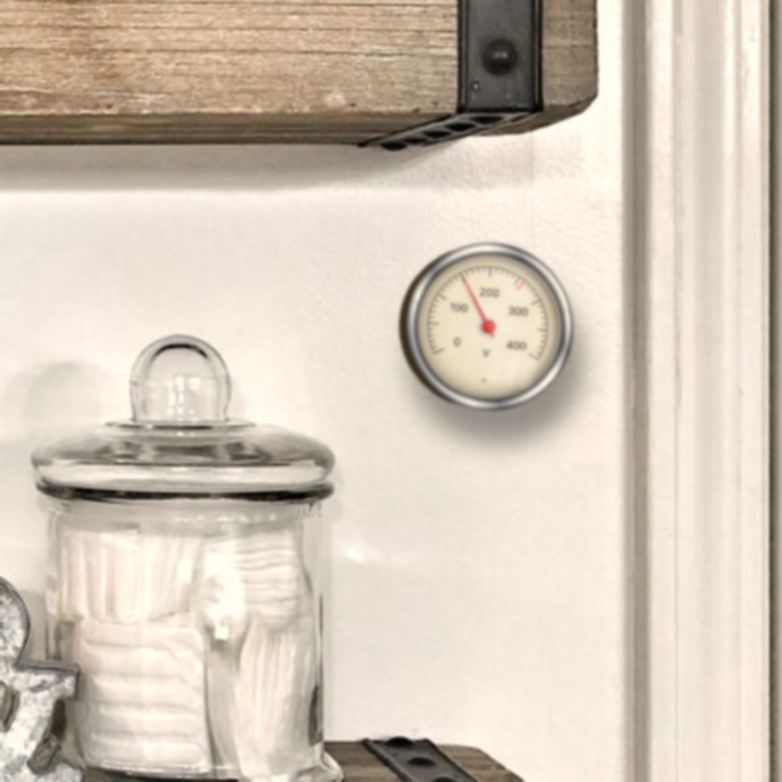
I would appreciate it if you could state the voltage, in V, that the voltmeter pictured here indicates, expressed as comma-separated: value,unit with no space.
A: 150,V
